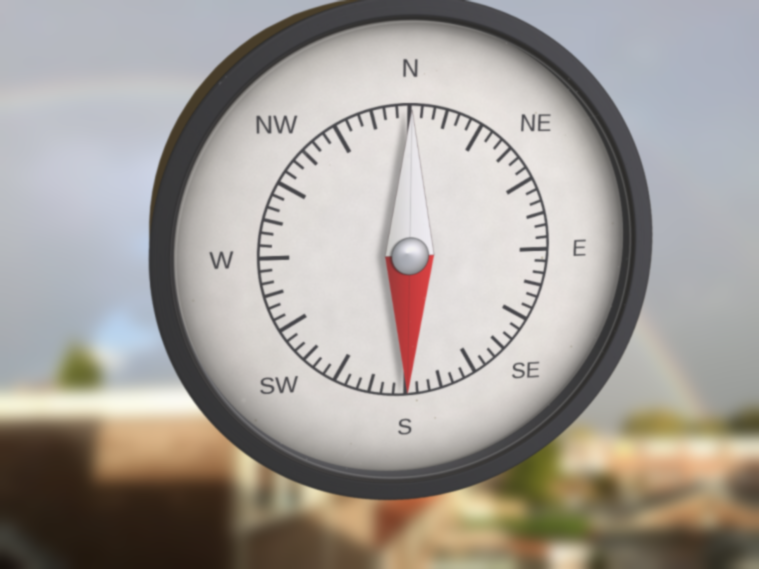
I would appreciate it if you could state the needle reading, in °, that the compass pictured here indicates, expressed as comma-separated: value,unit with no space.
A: 180,°
